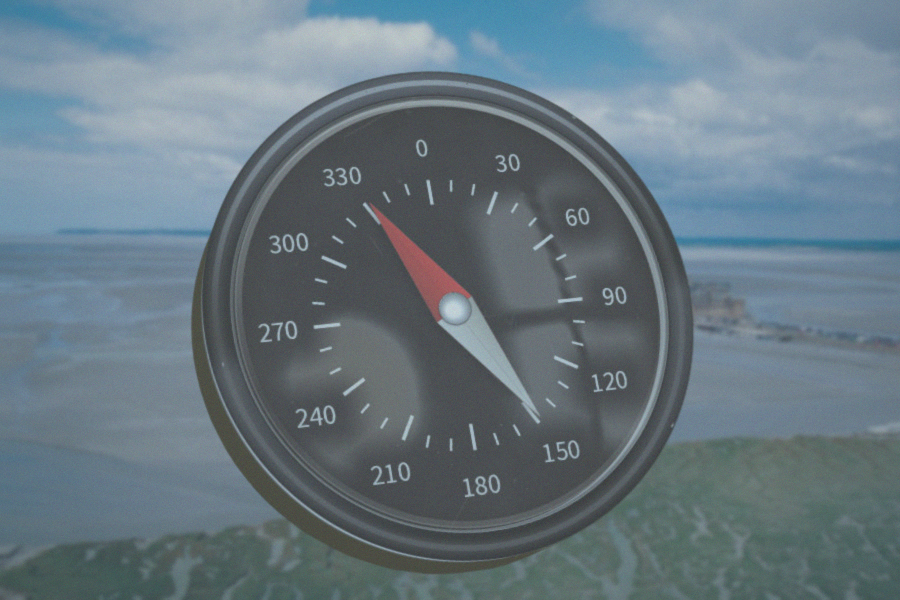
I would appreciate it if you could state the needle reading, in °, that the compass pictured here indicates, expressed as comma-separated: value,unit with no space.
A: 330,°
